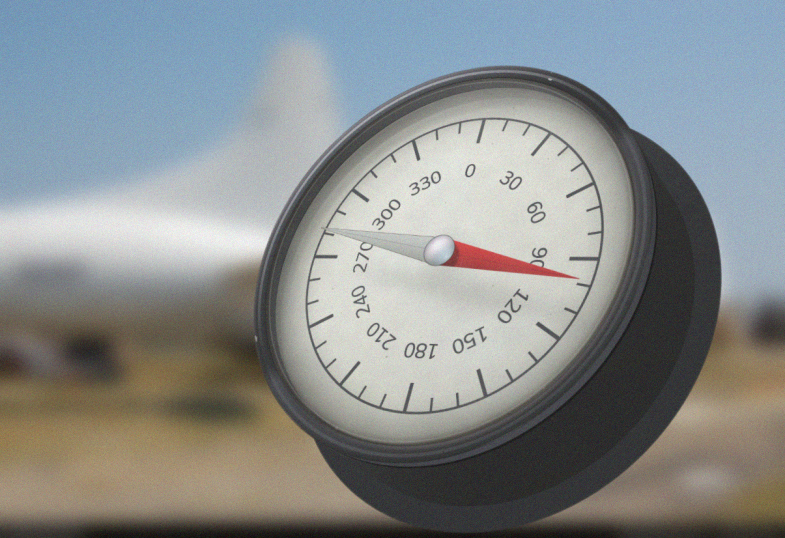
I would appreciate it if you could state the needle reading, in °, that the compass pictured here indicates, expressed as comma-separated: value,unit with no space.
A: 100,°
